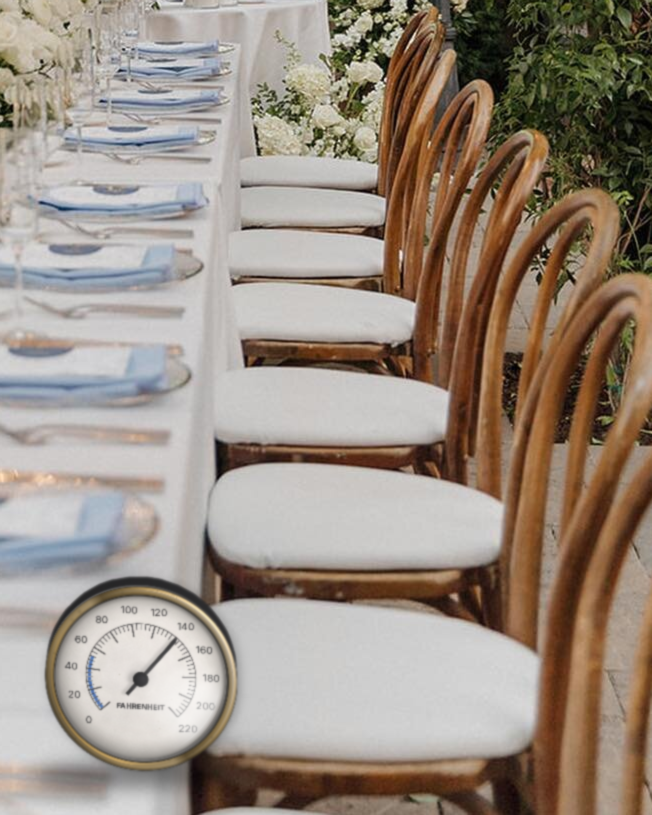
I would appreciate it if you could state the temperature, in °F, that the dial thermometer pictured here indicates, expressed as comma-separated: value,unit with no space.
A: 140,°F
